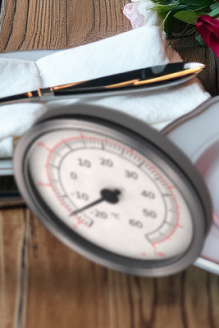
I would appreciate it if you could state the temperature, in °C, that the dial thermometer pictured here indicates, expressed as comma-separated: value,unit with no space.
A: -15,°C
